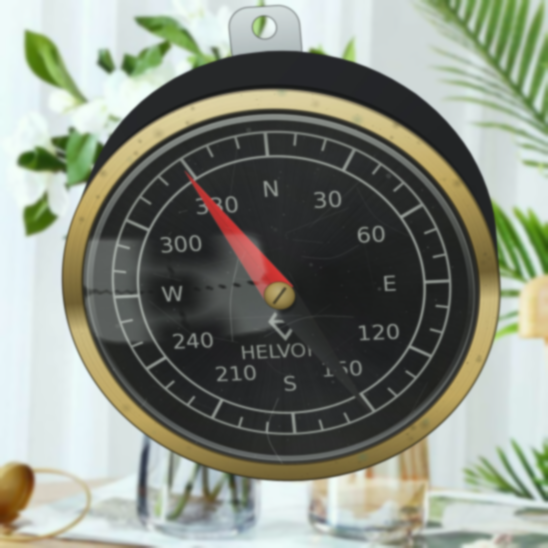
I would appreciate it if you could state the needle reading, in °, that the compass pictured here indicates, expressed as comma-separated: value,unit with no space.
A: 330,°
